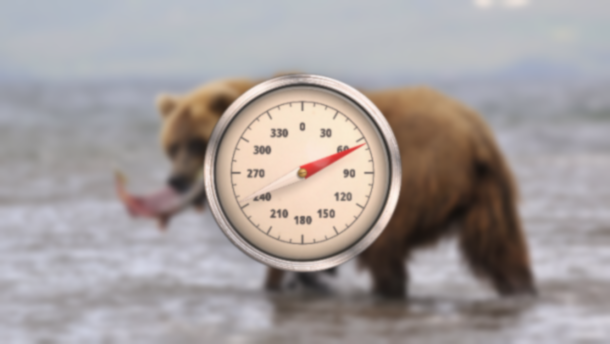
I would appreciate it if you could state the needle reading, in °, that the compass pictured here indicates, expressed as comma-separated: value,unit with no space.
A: 65,°
